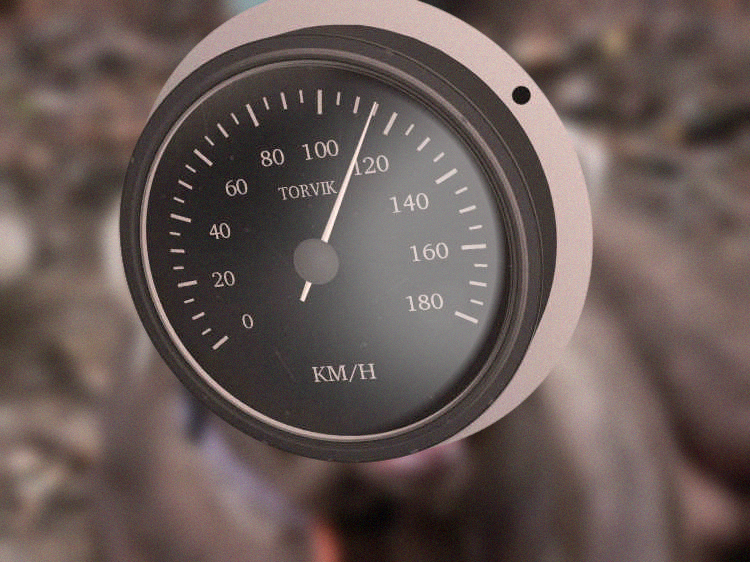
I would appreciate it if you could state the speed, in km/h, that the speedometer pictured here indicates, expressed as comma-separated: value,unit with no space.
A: 115,km/h
